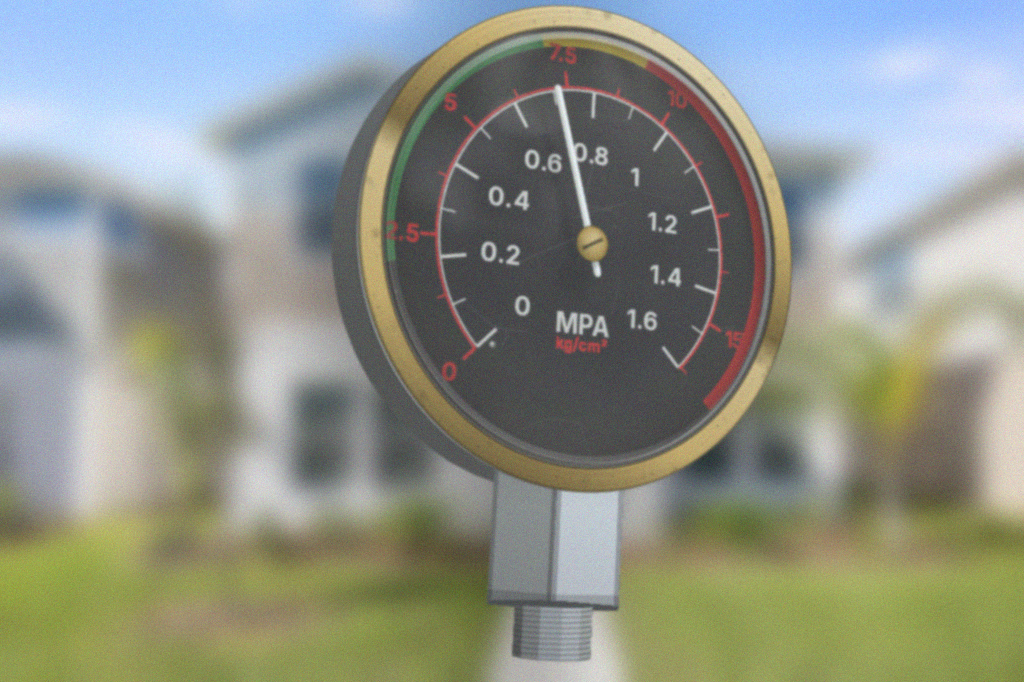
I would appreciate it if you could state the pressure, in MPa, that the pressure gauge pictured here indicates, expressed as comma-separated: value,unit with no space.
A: 0.7,MPa
